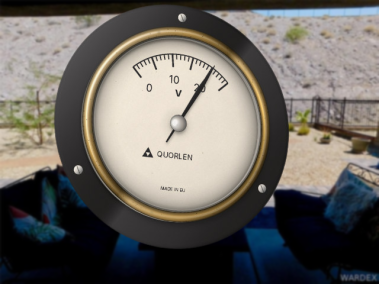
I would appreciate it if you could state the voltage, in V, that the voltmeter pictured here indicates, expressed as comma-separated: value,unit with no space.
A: 20,V
